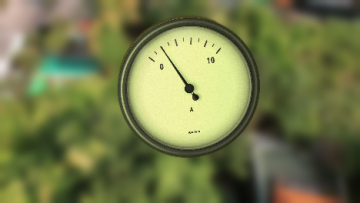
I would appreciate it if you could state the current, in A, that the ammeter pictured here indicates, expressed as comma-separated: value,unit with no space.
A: 2,A
